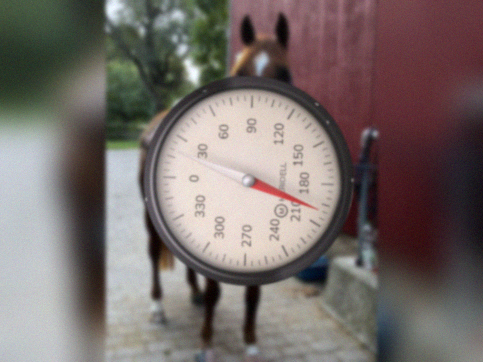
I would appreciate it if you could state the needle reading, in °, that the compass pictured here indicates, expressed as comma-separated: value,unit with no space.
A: 200,°
